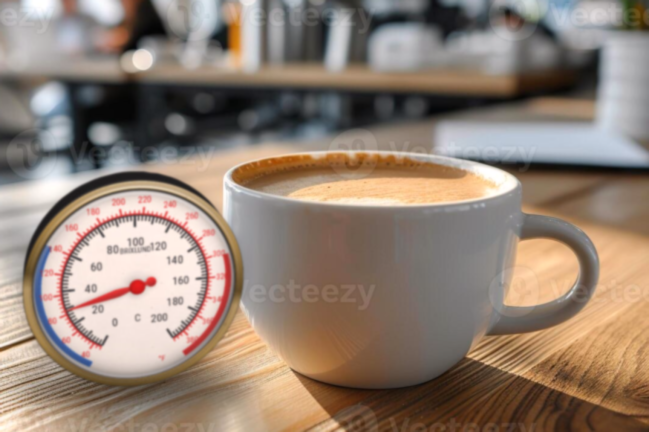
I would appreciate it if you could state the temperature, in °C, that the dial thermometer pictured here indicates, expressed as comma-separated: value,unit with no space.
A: 30,°C
